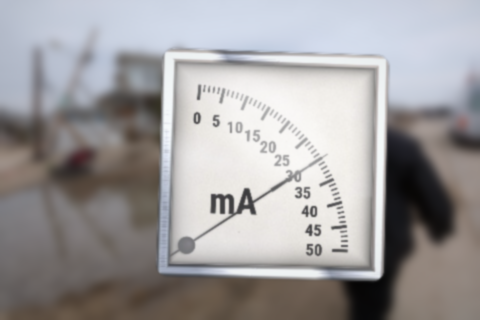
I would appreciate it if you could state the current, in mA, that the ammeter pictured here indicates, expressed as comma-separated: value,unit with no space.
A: 30,mA
